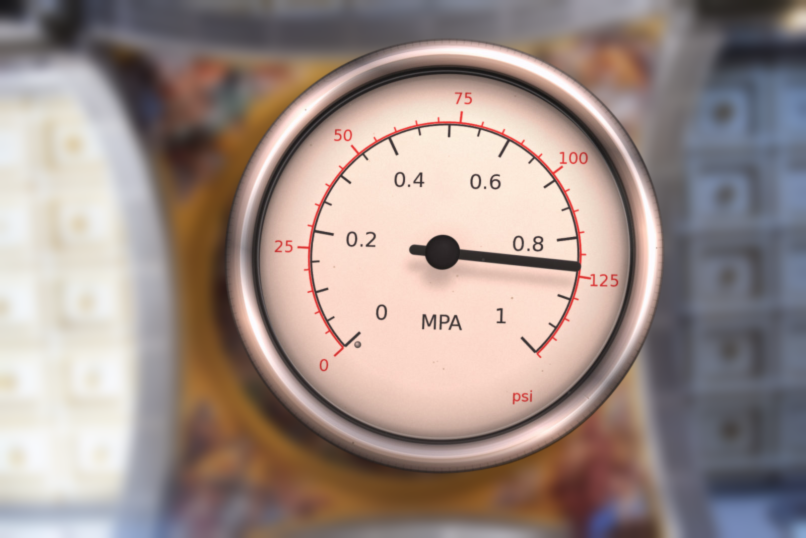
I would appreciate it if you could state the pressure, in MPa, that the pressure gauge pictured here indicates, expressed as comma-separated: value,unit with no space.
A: 0.85,MPa
